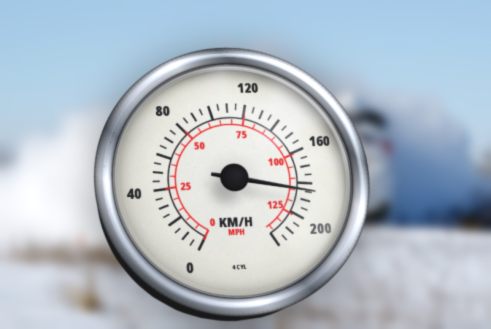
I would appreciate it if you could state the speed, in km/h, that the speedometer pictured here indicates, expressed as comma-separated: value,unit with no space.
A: 185,km/h
